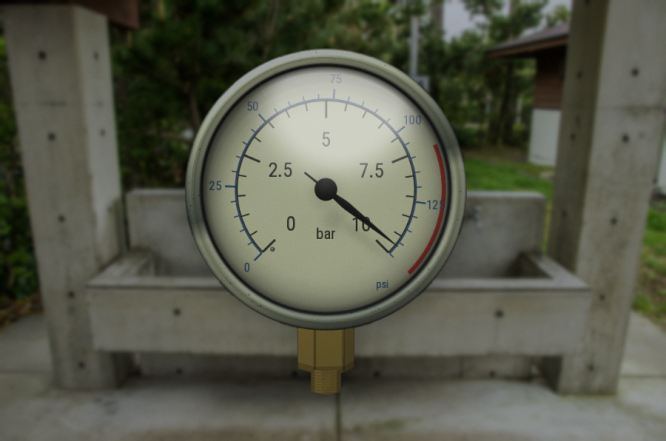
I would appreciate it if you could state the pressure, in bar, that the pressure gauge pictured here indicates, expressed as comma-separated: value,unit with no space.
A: 9.75,bar
